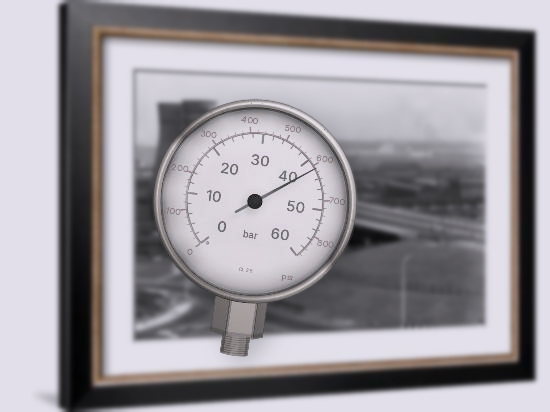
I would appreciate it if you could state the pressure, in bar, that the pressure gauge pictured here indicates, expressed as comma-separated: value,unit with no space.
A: 42,bar
